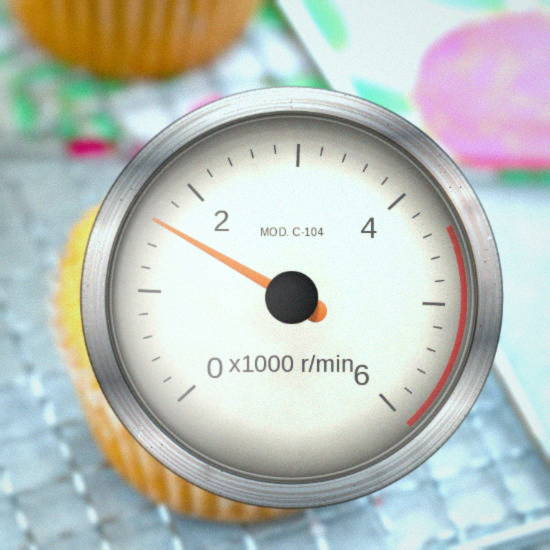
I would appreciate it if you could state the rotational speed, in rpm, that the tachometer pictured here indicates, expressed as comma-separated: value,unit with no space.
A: 1600,rpm
